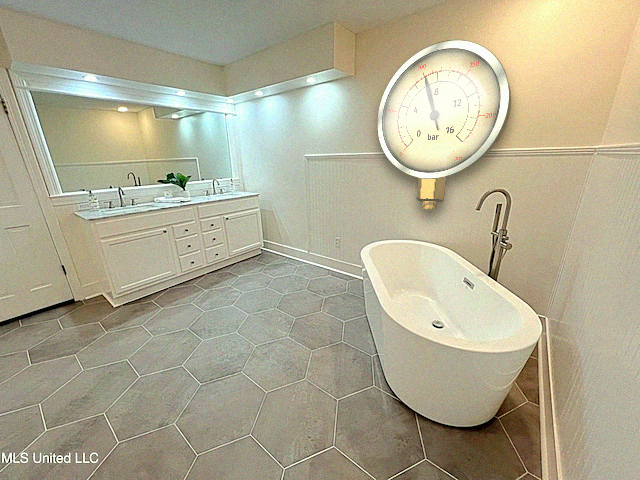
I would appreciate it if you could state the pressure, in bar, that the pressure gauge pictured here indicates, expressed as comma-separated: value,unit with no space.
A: 7,bar
